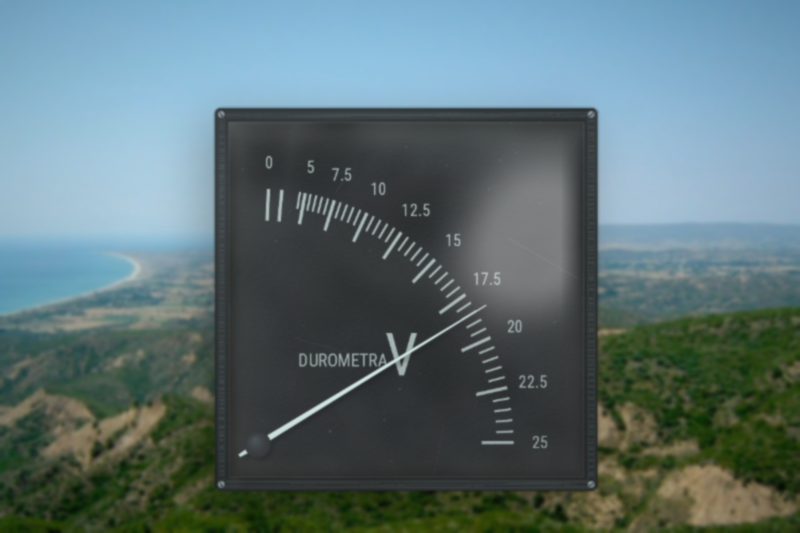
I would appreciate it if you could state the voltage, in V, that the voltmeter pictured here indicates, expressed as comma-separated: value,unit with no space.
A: 18.5,V
